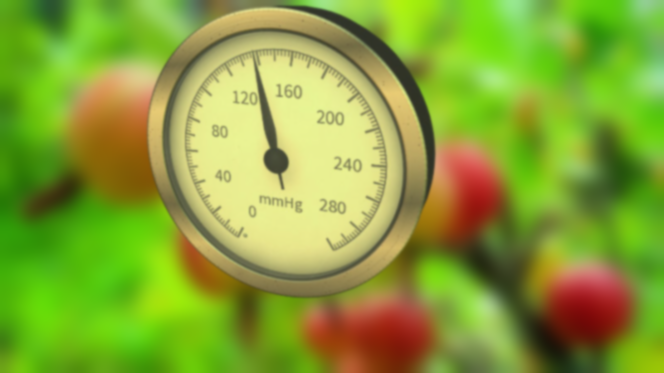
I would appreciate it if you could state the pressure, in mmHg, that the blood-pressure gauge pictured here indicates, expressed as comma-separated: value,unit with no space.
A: 140,mmHg
